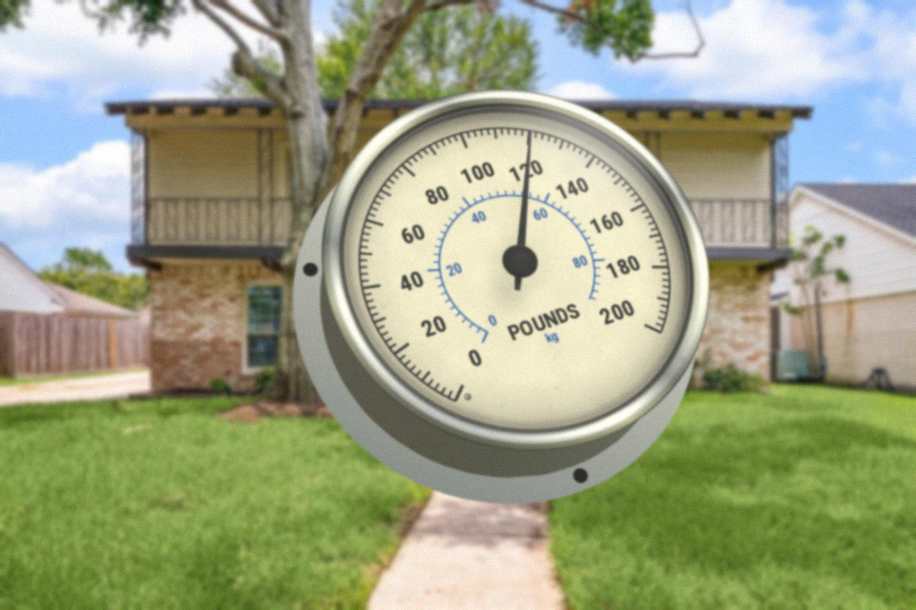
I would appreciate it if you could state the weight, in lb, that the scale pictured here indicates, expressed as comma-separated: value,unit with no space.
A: 120,lb
